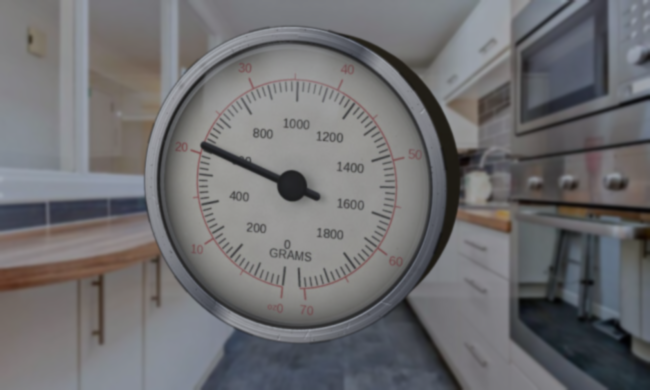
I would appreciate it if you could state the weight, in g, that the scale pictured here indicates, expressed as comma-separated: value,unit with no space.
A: 600,g
